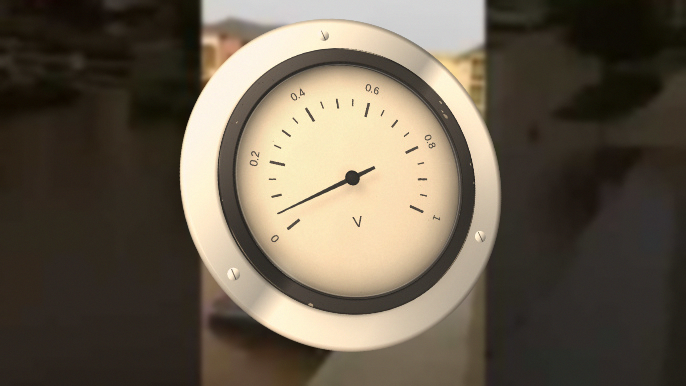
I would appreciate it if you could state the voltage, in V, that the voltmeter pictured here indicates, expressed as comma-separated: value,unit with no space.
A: 0.05,V
